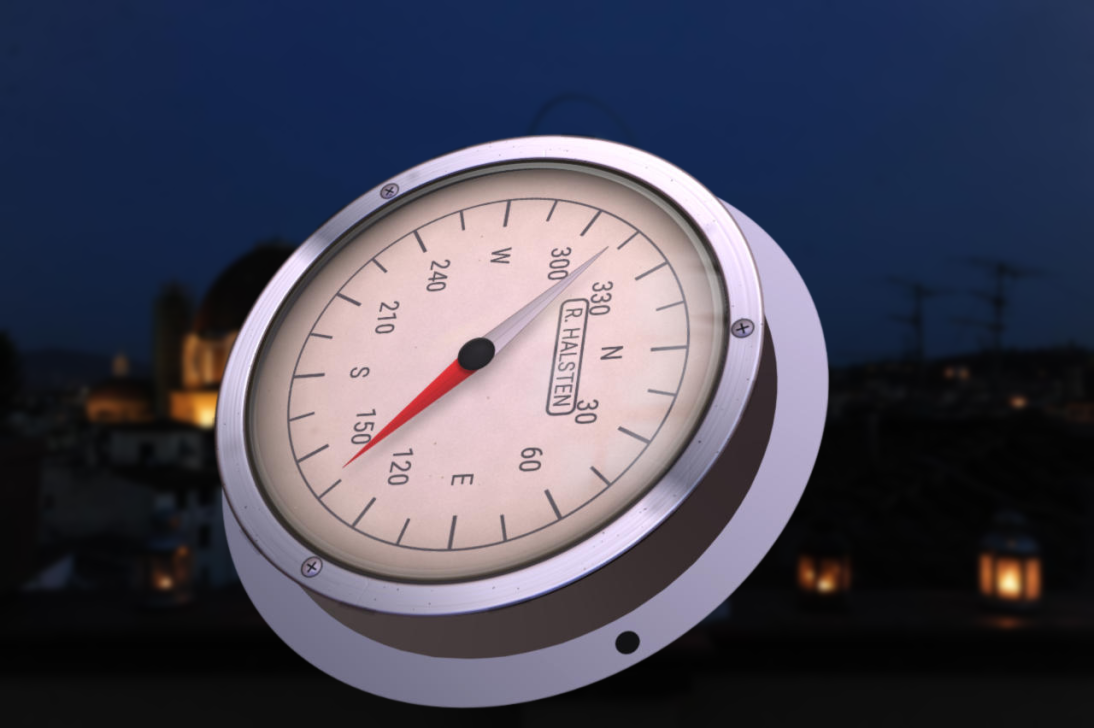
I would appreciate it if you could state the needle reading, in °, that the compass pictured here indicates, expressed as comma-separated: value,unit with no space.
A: 135,°
